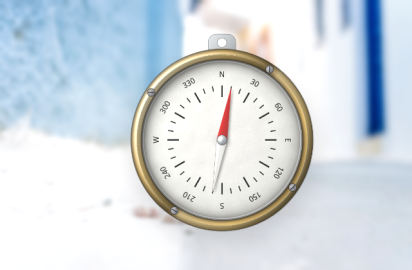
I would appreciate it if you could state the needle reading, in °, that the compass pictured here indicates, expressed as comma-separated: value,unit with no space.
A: 10,°
